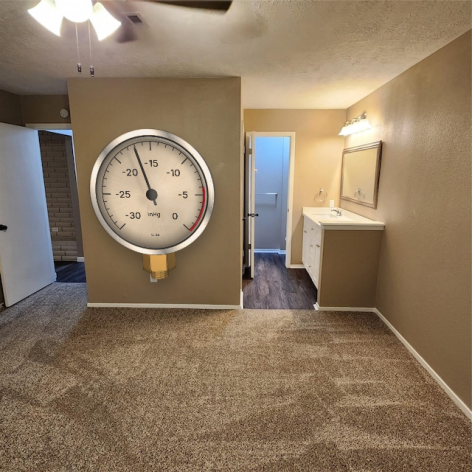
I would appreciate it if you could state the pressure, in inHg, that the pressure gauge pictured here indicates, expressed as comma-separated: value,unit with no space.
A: -17,inHg
